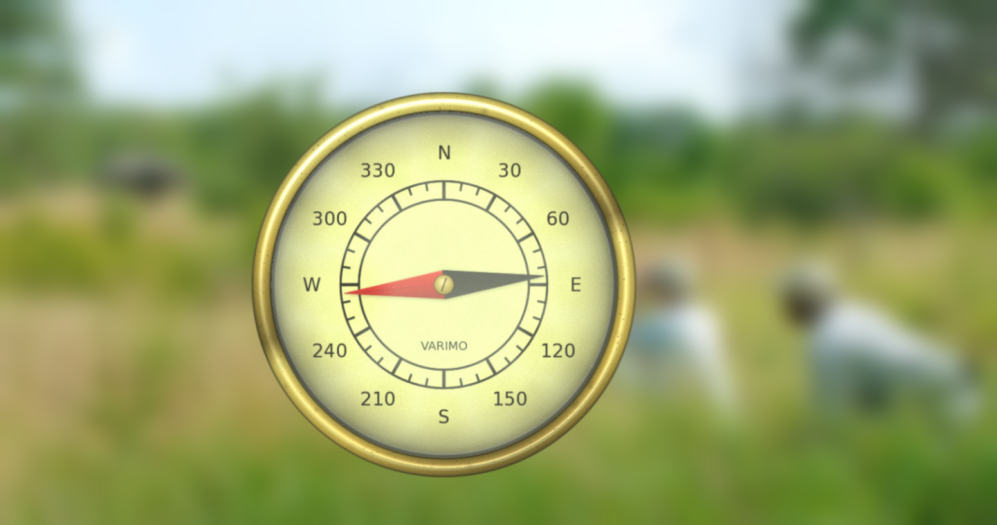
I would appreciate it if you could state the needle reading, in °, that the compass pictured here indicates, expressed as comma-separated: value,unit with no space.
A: 265,°
